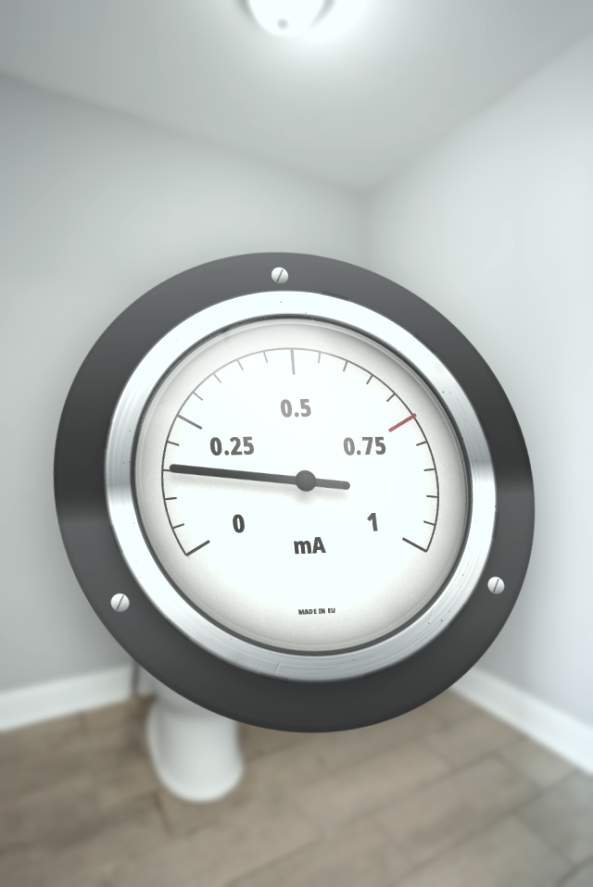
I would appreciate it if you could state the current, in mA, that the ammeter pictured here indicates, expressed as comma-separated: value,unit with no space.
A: 0.15,mA
